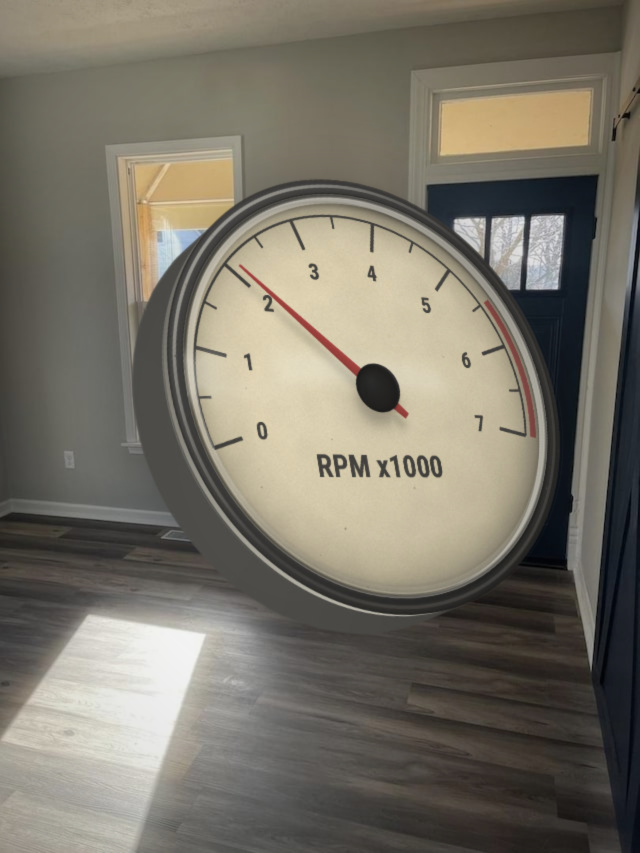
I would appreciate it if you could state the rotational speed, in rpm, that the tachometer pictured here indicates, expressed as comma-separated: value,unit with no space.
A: 2000,rpm
